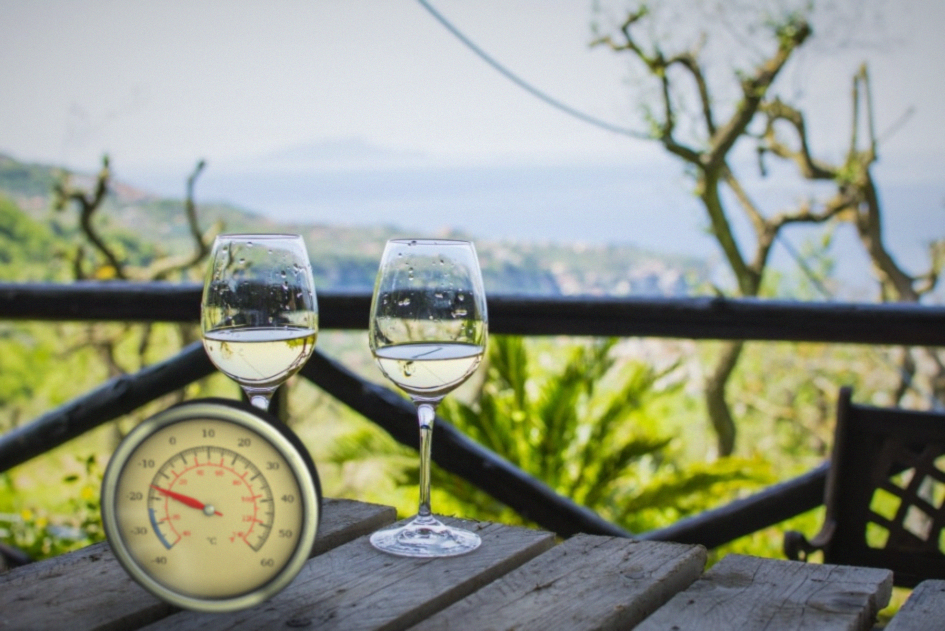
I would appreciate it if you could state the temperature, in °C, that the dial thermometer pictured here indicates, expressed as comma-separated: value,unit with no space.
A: -15,°C
